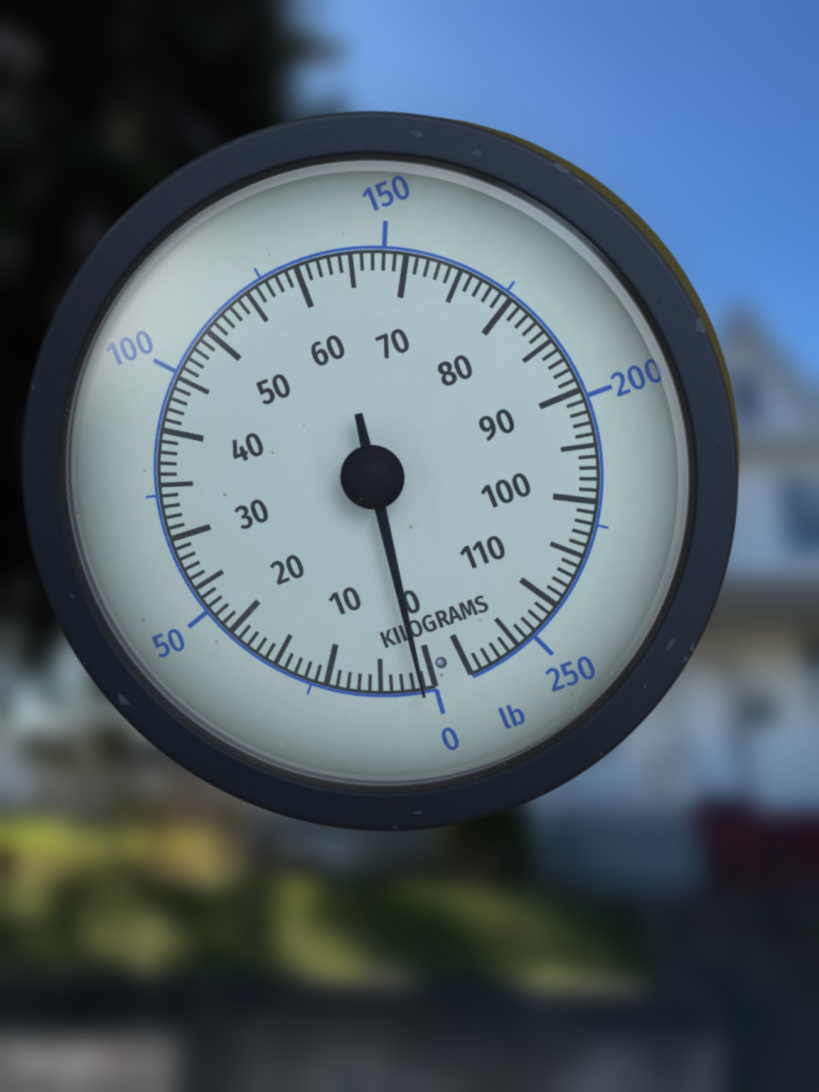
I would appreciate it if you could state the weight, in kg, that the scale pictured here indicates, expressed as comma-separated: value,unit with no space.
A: 1,kg
